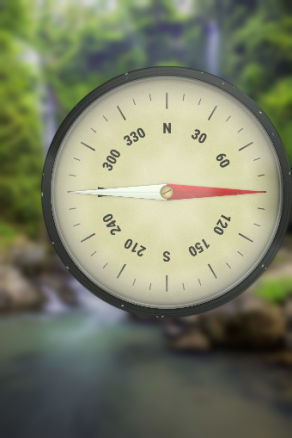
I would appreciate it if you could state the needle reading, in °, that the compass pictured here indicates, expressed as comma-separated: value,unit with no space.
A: 90,°
